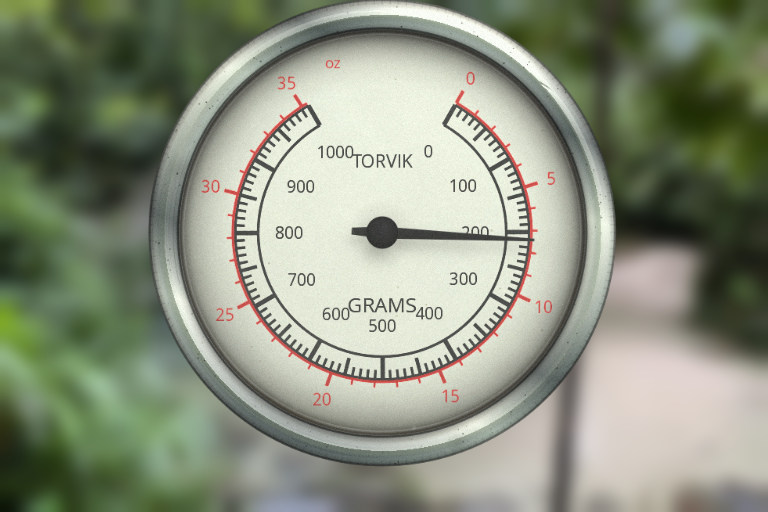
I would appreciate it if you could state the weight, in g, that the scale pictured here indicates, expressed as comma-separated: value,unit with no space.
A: 210,g
